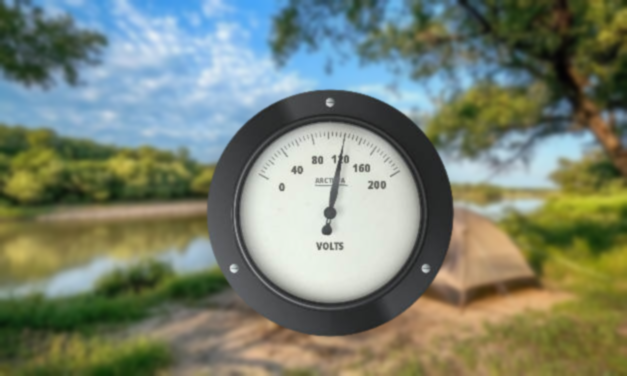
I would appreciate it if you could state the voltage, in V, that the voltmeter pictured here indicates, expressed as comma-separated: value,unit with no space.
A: 120,V
